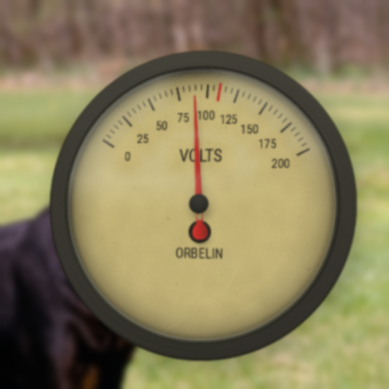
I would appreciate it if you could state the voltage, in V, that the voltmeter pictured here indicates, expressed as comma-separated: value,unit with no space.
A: 90,V
